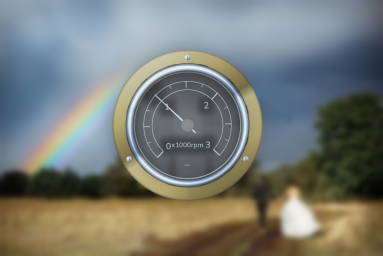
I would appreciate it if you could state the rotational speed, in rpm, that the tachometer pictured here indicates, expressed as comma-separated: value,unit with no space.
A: 1000,rpm
